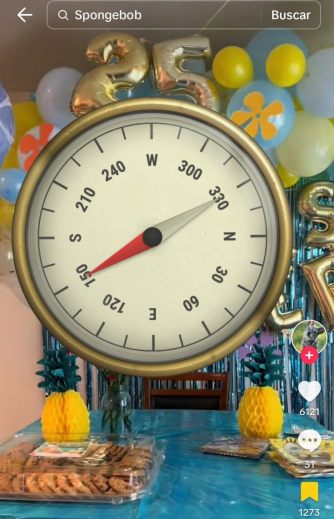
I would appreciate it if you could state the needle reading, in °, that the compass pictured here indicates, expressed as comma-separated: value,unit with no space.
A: 150,°
